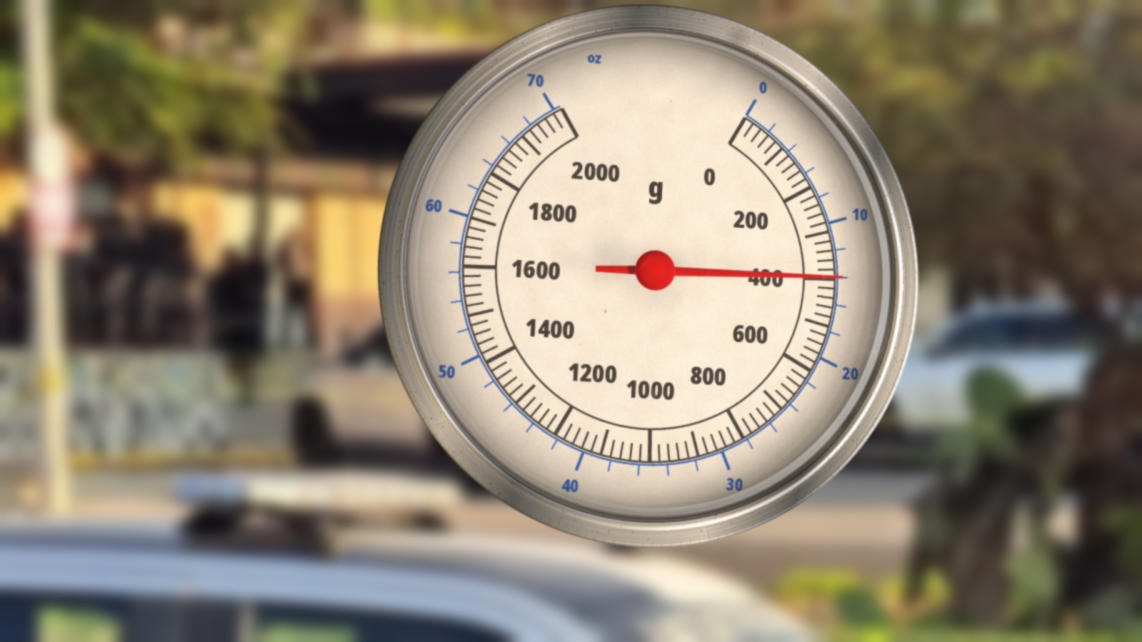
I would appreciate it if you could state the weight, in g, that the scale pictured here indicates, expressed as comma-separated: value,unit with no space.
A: 400,g
